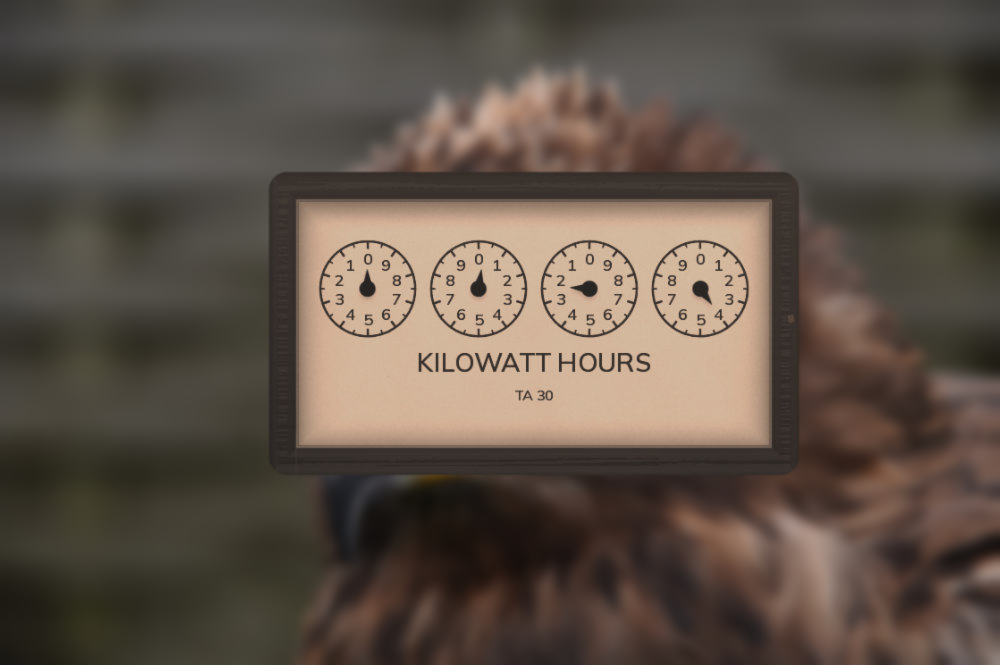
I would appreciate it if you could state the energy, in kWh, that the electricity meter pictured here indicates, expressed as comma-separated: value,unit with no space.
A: 24,kWh
